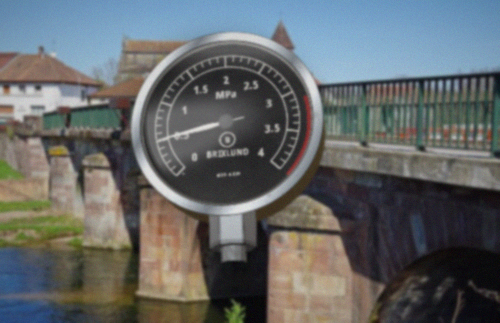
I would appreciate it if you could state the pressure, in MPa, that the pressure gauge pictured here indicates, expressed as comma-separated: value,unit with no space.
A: 0.5,MPa
